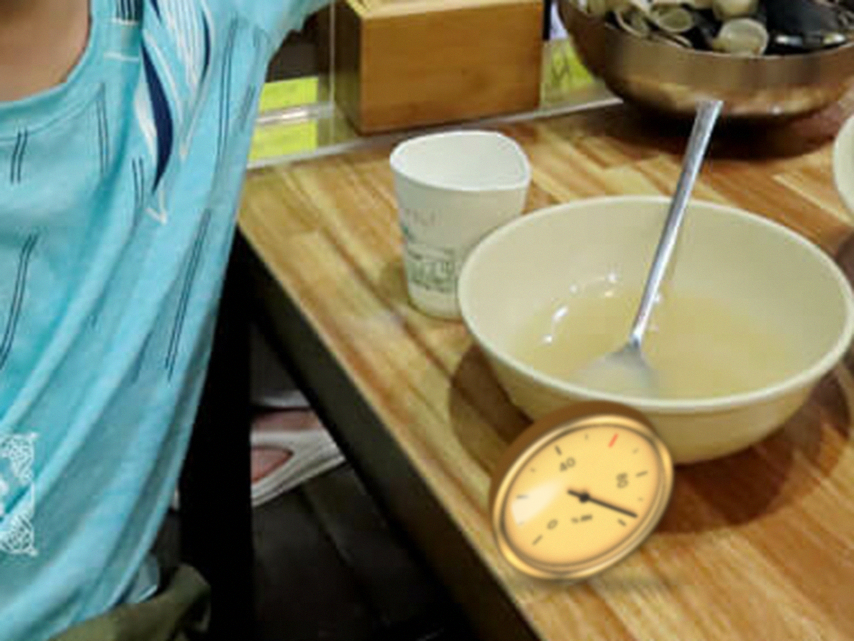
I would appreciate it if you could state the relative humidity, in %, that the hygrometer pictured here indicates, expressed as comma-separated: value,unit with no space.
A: 95,%
